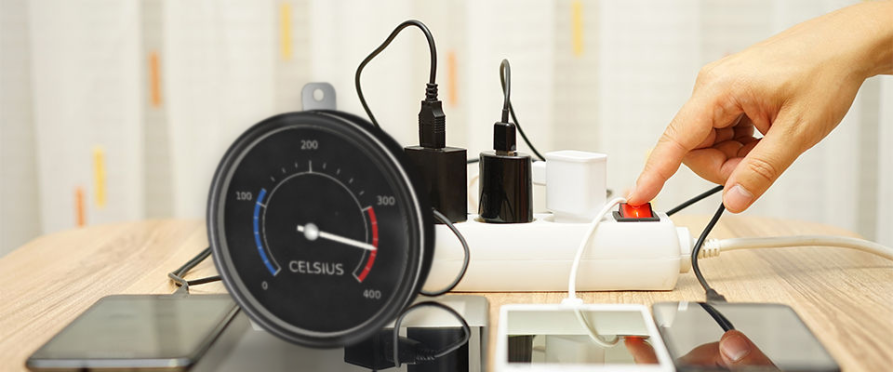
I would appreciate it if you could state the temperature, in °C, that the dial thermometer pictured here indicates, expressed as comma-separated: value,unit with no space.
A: 350,°C
